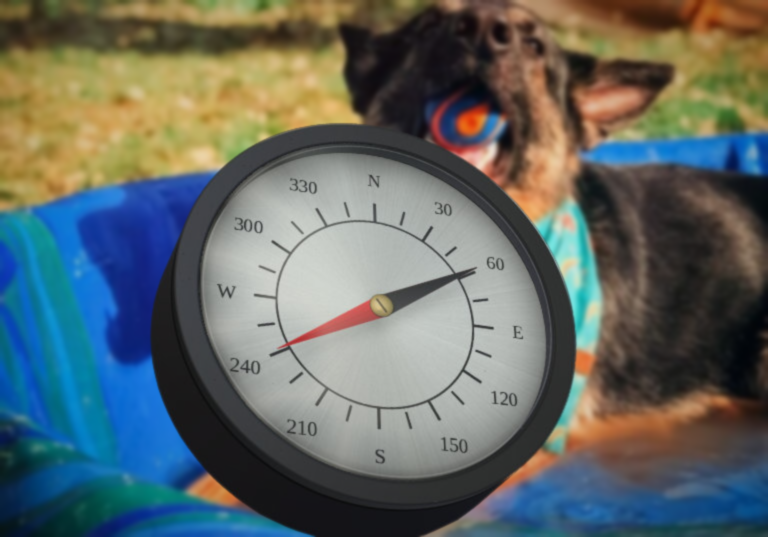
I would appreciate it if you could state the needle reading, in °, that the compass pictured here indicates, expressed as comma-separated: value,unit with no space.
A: 240,°
